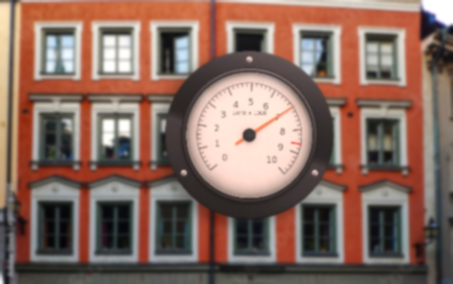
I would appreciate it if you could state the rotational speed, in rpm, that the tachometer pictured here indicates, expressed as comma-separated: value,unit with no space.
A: 7000,rpm
